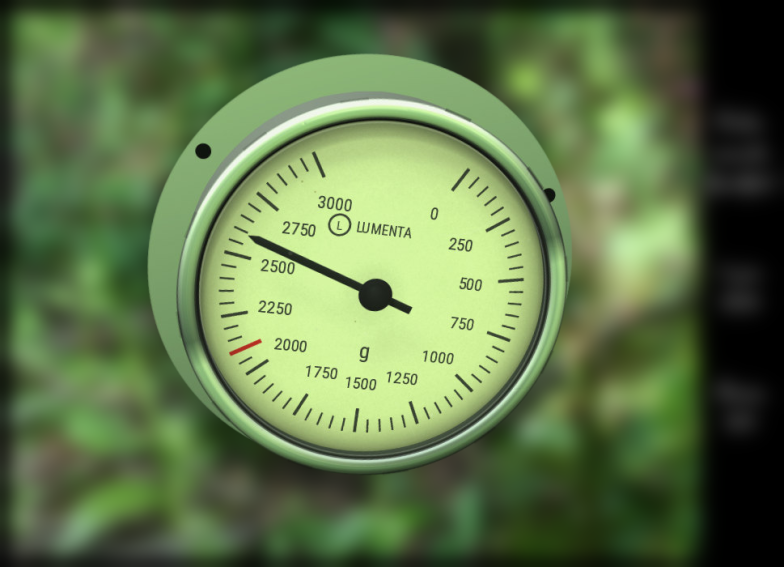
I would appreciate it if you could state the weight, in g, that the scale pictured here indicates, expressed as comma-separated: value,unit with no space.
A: 2600,g
